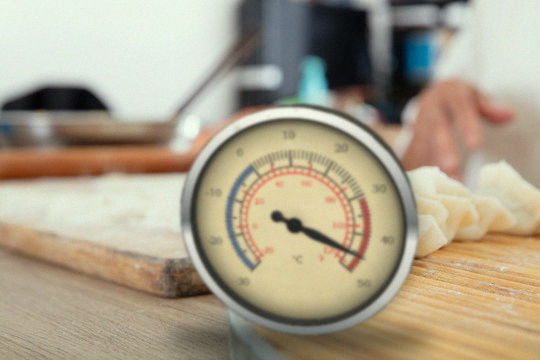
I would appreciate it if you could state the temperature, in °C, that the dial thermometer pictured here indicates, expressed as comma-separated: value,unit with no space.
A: 45,°C
